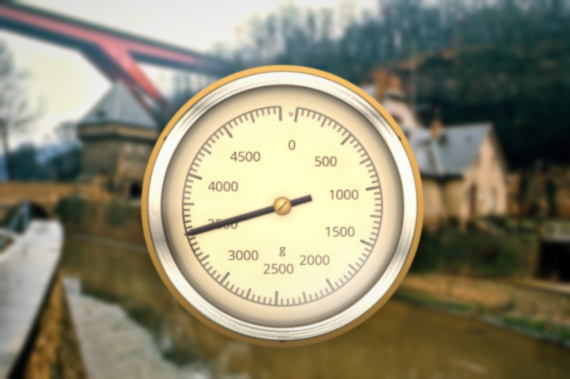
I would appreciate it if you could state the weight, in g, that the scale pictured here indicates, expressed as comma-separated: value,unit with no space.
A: 3500,g
